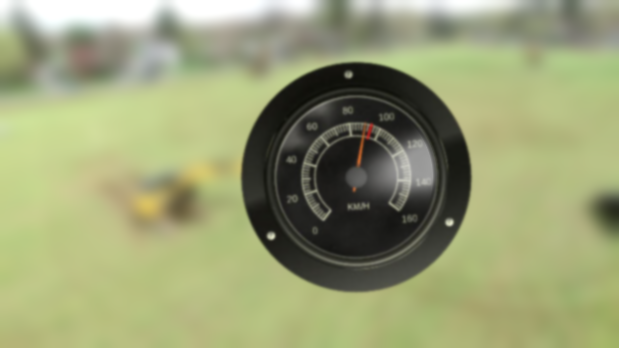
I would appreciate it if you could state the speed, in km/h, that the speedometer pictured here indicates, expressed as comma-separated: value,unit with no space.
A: 90,km/h
